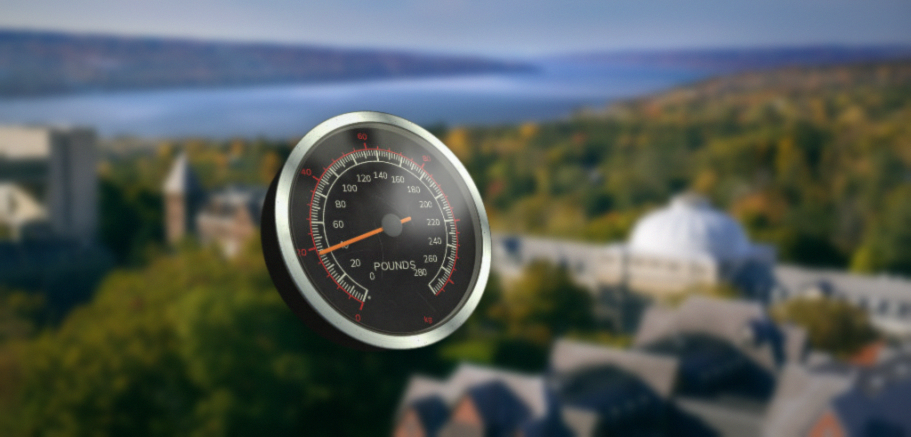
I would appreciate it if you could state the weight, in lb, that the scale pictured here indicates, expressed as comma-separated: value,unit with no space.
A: 40,lb
